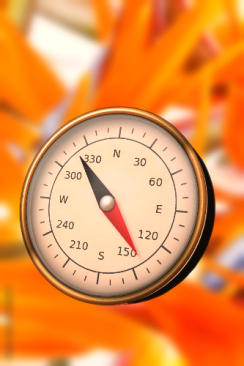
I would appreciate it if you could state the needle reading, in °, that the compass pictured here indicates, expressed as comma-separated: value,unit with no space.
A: 140,°
